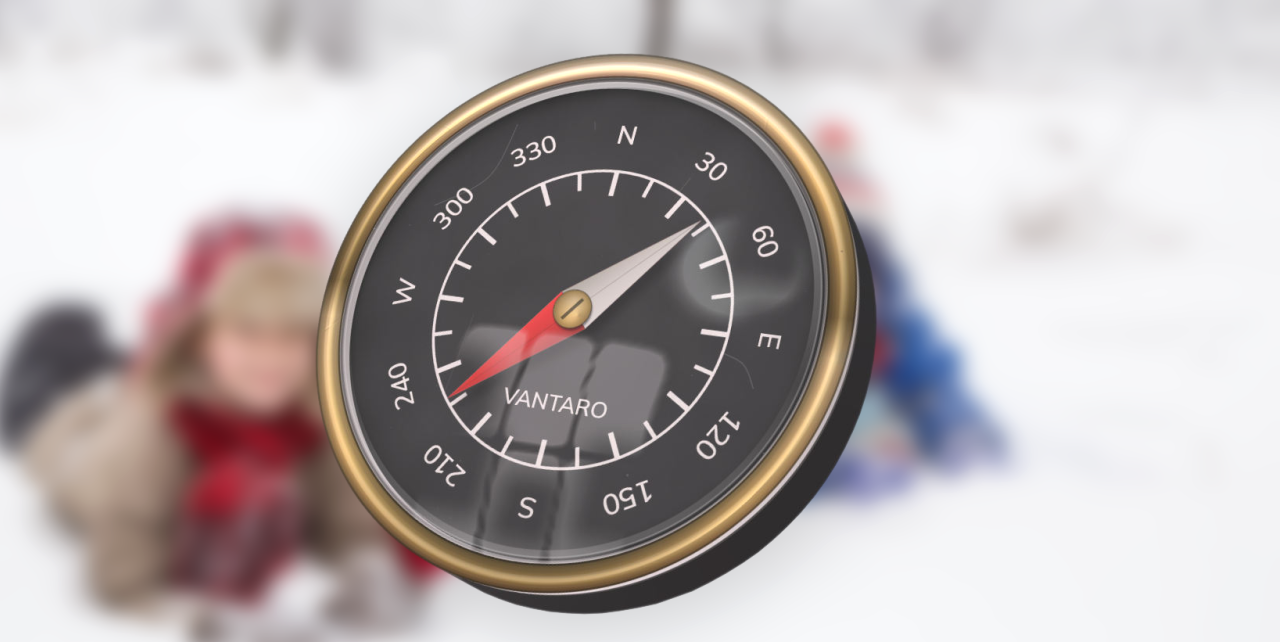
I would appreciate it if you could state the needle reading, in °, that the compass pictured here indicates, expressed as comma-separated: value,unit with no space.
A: 225,°
